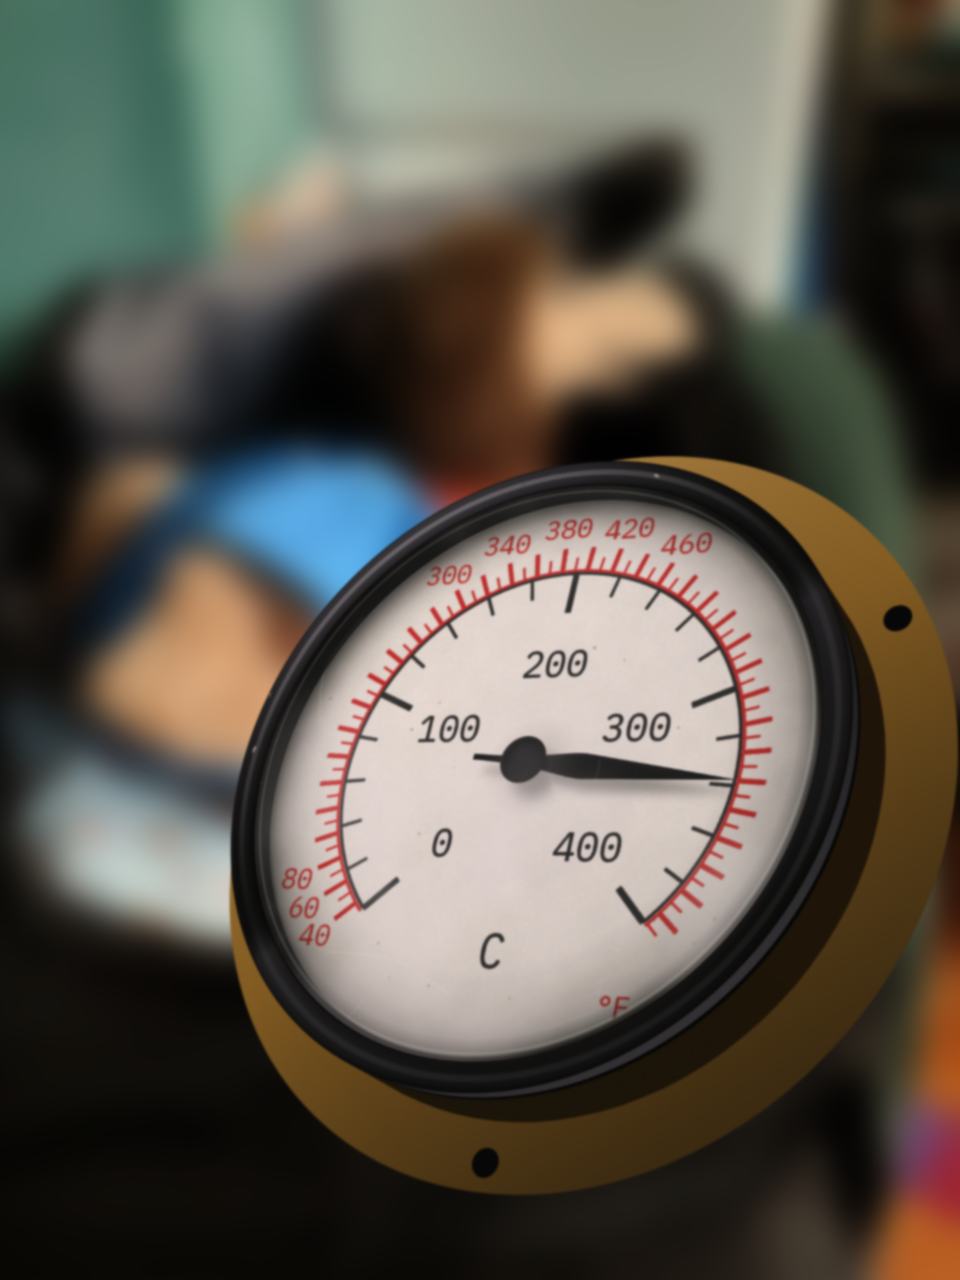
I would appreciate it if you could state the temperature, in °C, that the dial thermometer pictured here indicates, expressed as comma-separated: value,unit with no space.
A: 340,°C
